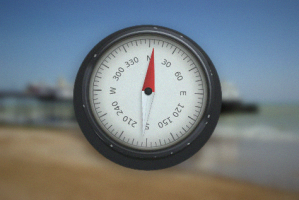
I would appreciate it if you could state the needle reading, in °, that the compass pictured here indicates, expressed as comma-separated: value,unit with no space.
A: 5,°
